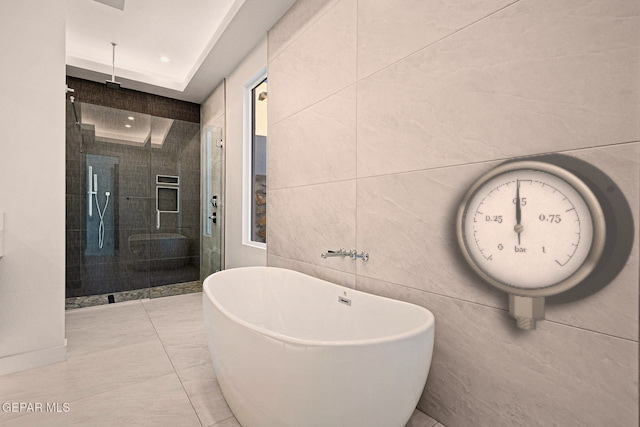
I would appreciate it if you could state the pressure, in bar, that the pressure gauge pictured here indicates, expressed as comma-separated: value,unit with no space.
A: 0.5,bar
